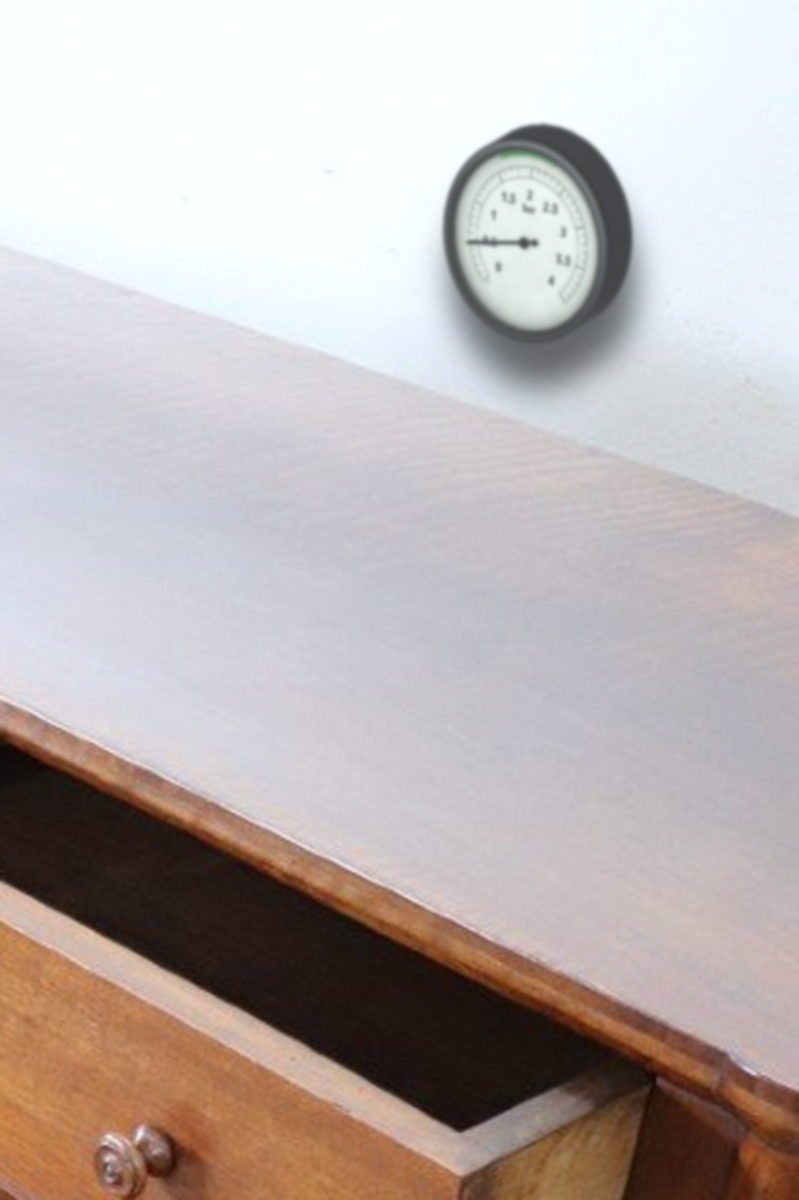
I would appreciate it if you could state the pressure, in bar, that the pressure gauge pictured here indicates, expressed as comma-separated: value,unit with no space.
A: 0.5,bar
